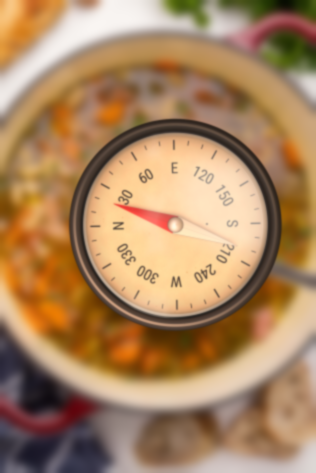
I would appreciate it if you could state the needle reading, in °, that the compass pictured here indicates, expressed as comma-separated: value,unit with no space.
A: 20,°
